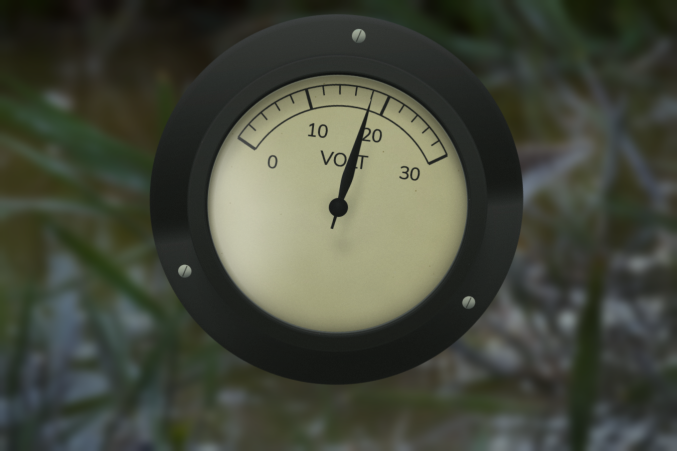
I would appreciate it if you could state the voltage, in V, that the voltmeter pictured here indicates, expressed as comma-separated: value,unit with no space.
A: 18,V
